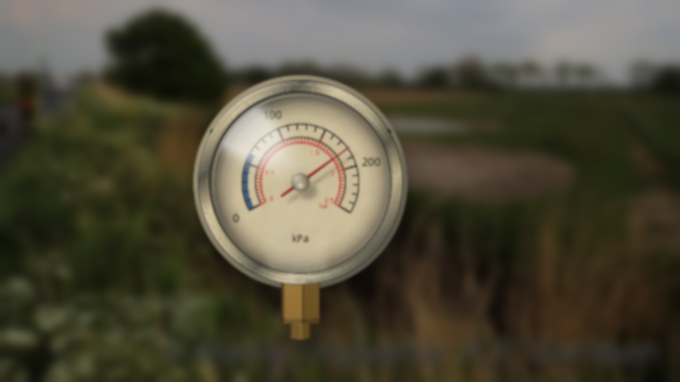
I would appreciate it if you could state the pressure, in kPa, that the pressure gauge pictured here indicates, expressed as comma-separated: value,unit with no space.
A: 180,kPa
